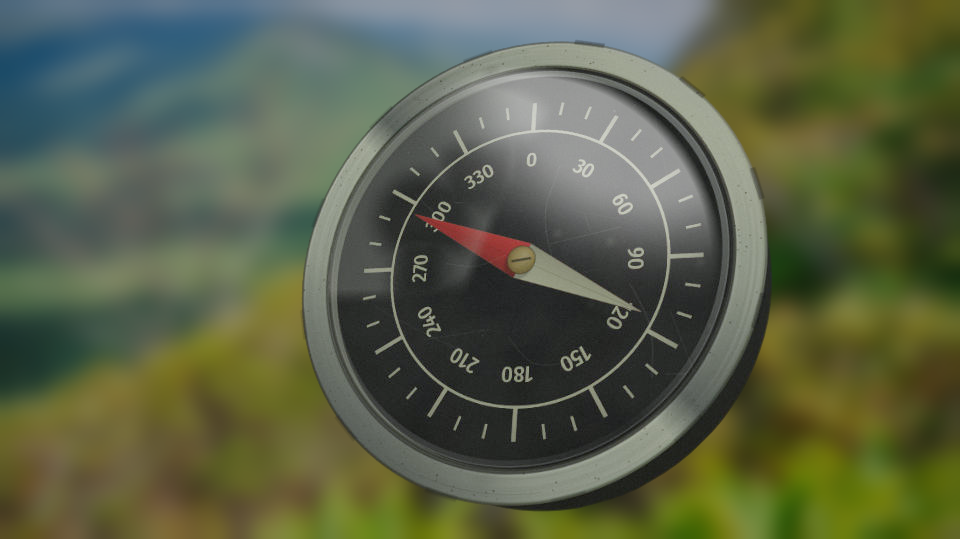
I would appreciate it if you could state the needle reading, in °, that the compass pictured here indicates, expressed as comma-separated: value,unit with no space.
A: 295,°
